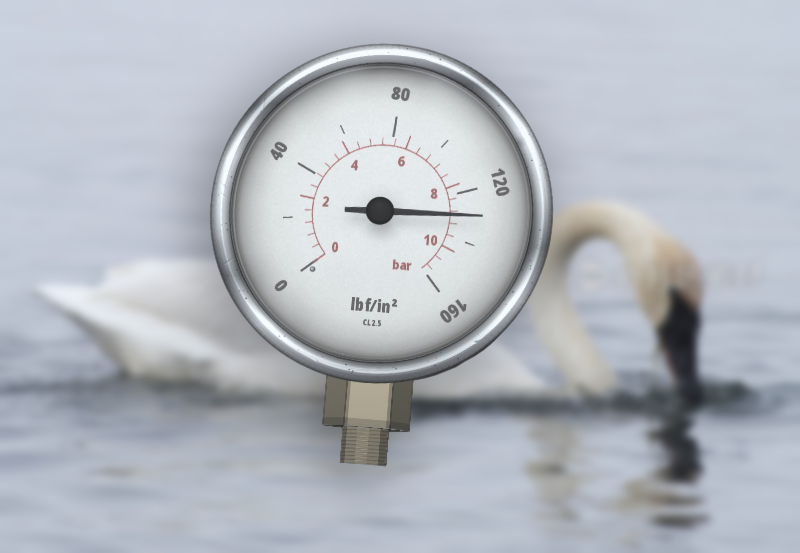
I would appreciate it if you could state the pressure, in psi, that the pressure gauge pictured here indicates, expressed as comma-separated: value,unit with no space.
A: 130,psi
